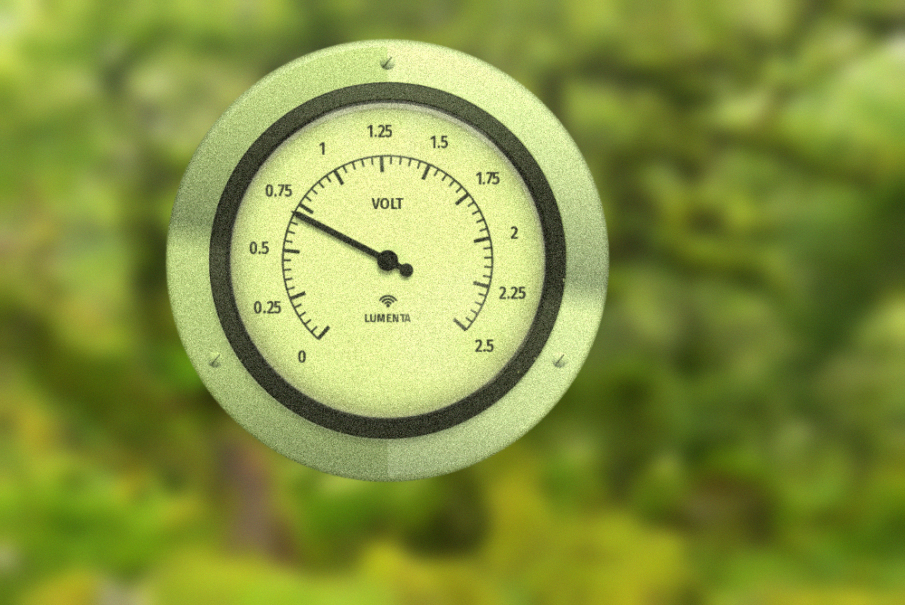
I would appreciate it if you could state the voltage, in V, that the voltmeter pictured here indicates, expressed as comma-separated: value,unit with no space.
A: 0.7,V
